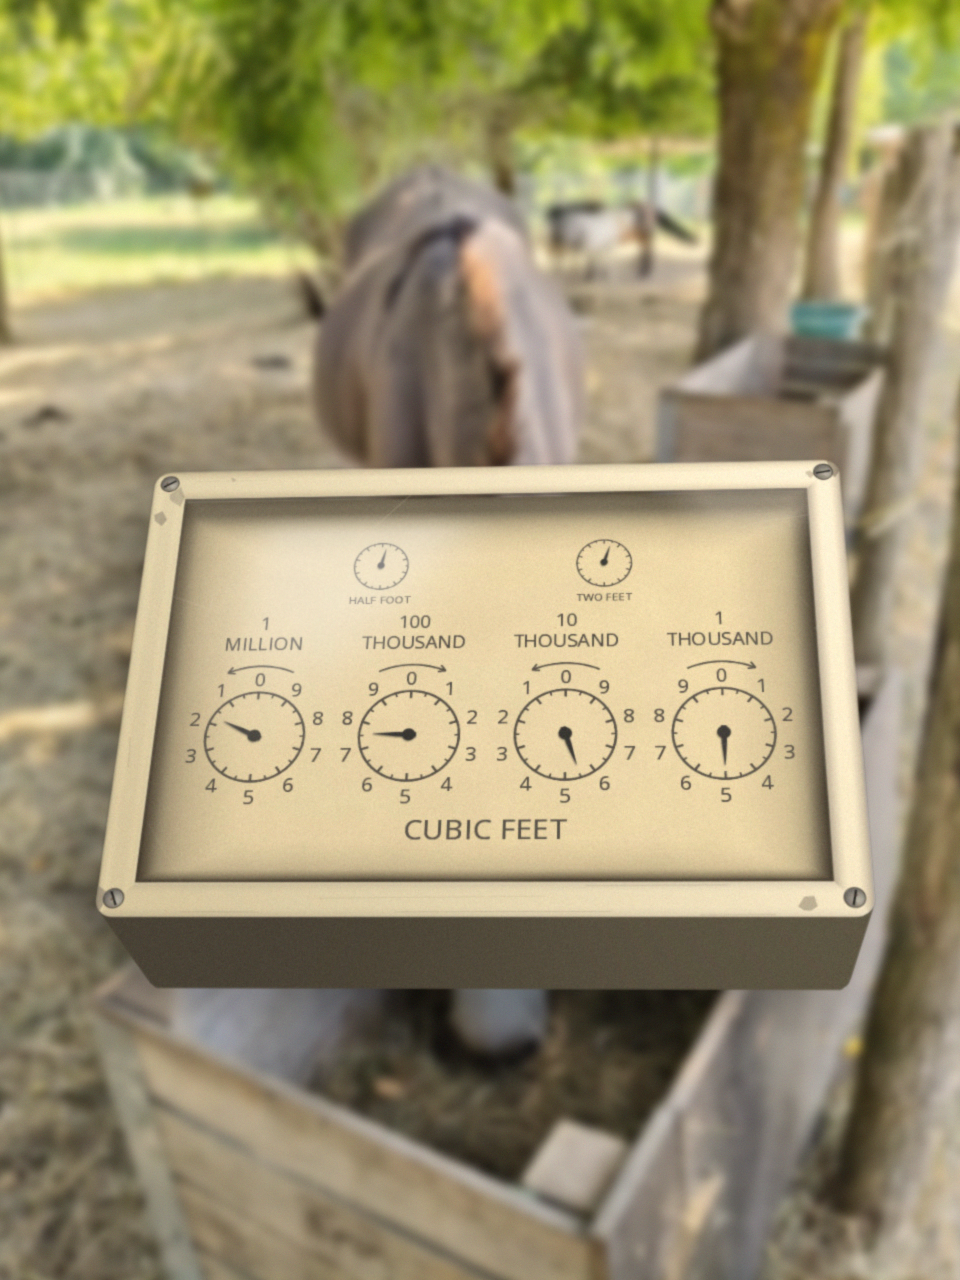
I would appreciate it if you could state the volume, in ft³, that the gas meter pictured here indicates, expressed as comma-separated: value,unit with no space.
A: 175500,ft³
